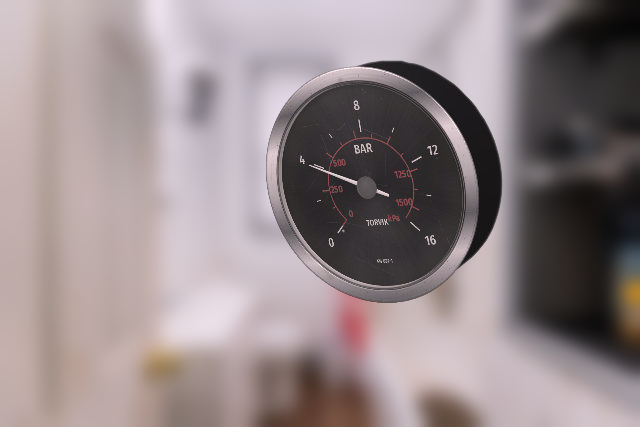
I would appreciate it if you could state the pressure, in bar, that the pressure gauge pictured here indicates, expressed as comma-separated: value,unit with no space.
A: 4,bar
